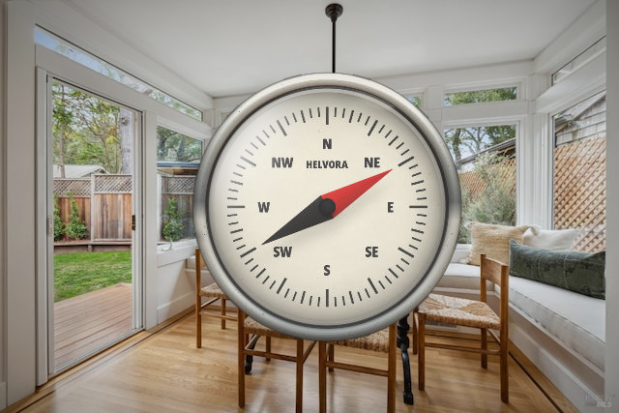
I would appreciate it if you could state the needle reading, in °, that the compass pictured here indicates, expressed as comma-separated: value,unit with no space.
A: 60,°
